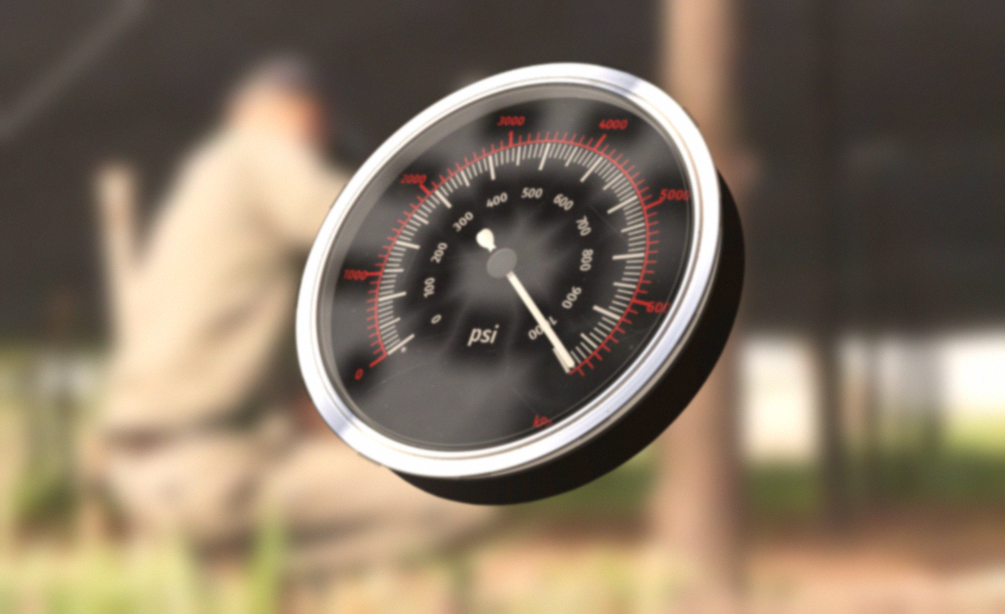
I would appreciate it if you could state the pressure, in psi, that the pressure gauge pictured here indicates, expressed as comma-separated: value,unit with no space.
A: 990,psi
